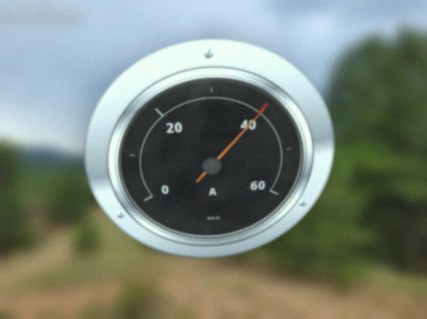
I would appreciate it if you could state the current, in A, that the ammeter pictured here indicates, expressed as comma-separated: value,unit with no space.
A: 40,A
